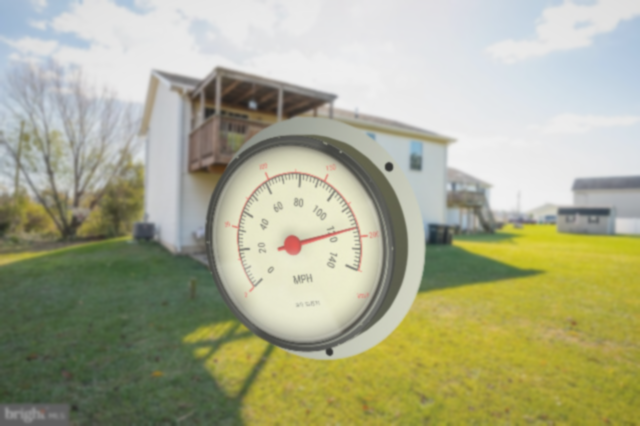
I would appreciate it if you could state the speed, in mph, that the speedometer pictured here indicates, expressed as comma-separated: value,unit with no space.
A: 120,mph
